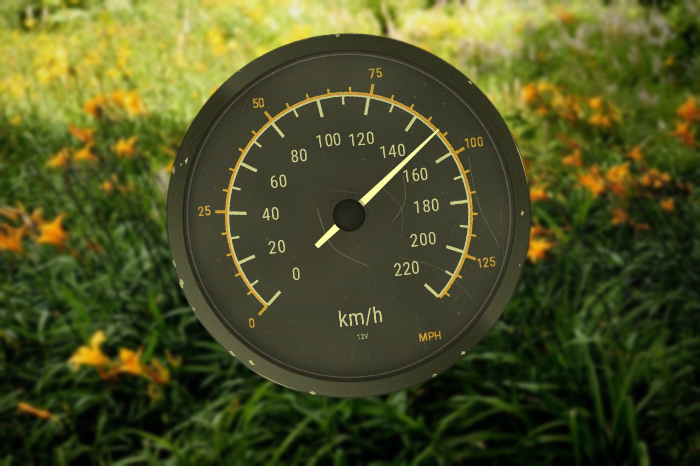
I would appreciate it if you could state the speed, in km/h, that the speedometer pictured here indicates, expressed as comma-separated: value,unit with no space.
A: 150,km/h
